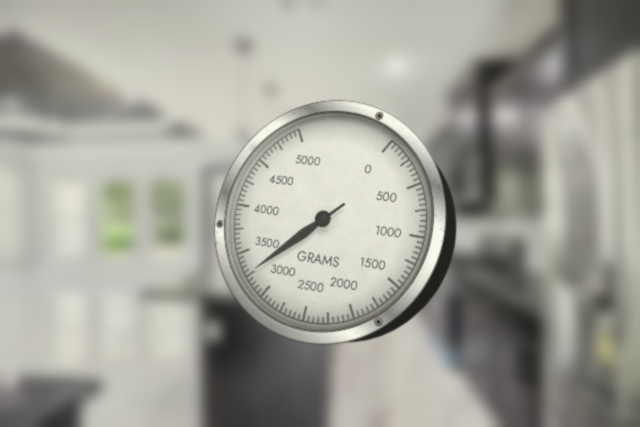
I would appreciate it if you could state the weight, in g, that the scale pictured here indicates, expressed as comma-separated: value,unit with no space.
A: 3250,g
